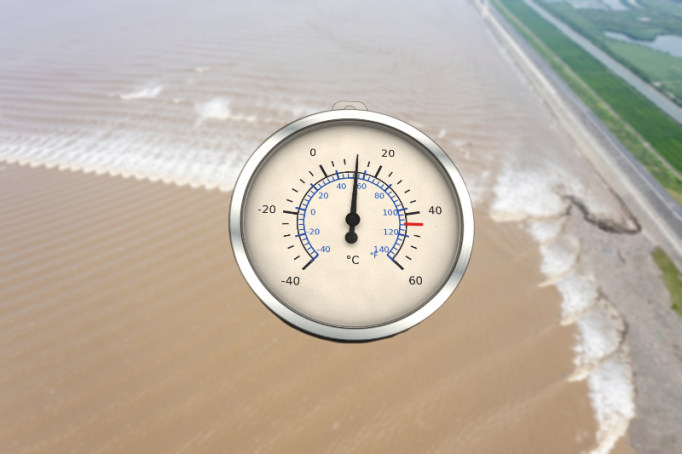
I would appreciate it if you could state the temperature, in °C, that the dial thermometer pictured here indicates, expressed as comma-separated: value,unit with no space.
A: 12,°C
